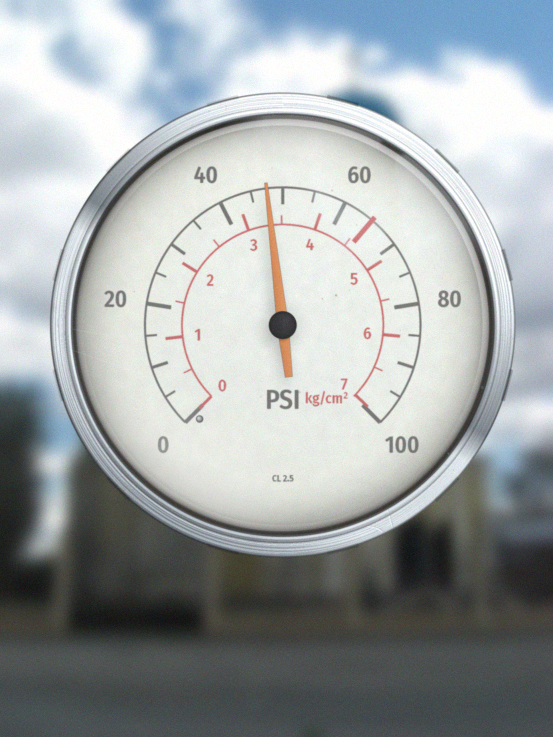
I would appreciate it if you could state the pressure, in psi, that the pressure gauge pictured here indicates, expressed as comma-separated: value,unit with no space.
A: 47.5,psi
